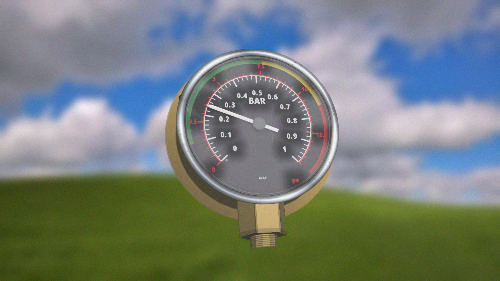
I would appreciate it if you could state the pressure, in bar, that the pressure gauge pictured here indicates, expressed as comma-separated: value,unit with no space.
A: 0.24,bar
